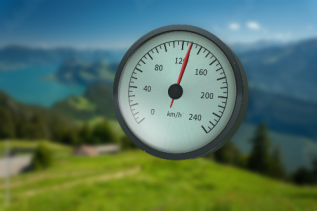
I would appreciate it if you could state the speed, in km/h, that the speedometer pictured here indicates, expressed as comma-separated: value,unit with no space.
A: 130,km/h
